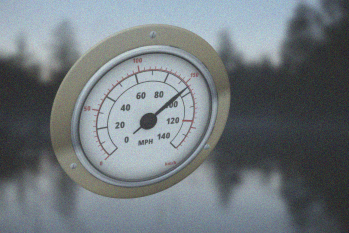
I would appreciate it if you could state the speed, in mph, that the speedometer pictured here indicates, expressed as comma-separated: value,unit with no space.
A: 95,mph
